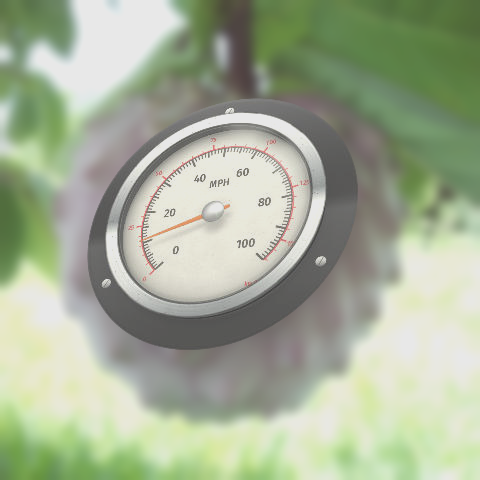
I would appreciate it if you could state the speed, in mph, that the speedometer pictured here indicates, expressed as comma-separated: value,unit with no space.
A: 10,mph
